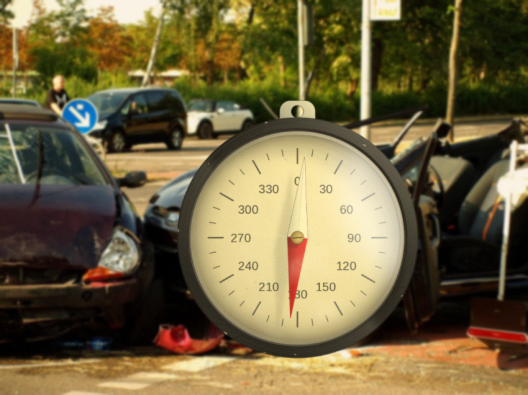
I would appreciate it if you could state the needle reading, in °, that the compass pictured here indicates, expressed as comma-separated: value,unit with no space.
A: 185,°
